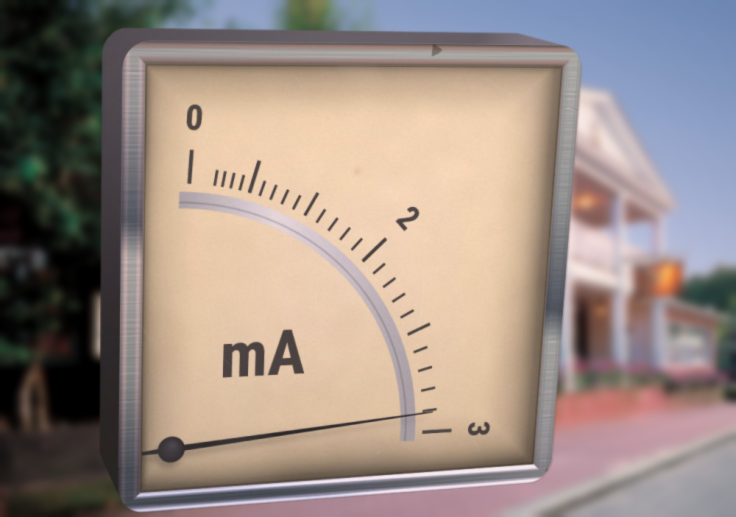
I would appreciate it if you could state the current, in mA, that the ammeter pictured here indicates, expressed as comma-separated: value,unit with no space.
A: 2.9,mA
